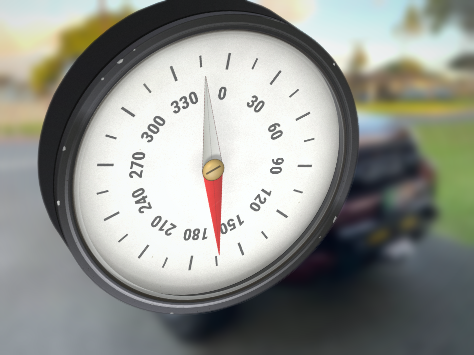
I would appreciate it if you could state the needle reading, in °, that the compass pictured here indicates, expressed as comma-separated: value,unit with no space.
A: 165,°
